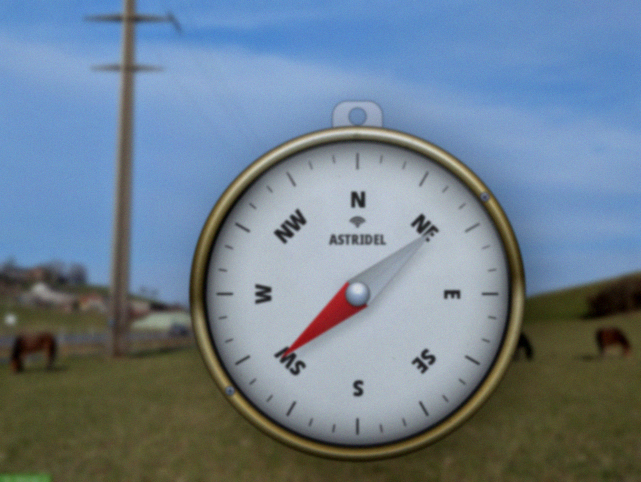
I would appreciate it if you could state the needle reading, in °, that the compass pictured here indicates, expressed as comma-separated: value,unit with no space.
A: 230,°
